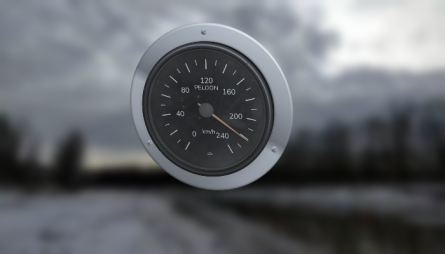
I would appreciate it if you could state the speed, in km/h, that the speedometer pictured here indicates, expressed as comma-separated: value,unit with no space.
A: 220,km/h
